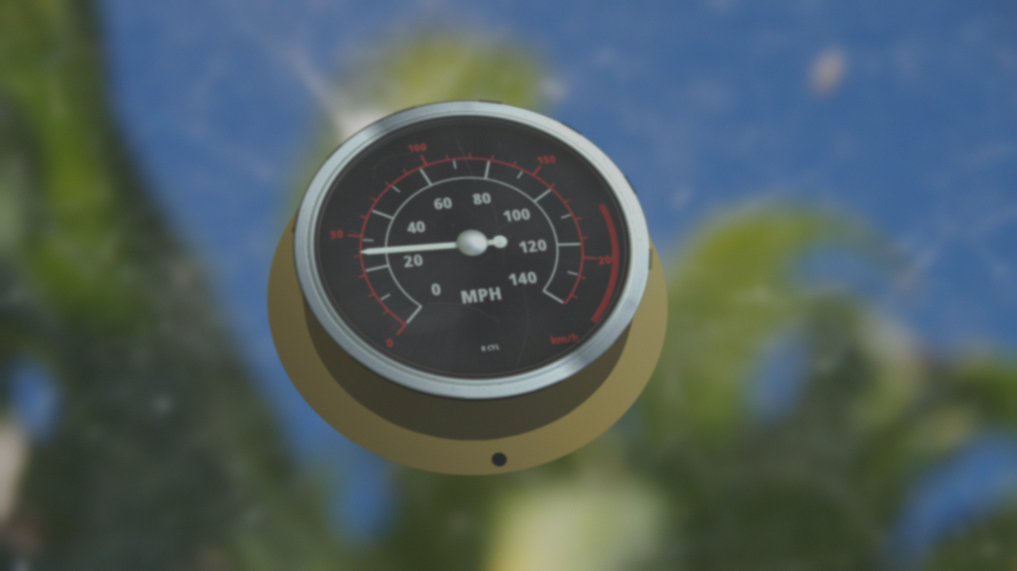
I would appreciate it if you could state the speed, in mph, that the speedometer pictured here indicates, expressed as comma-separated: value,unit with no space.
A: 25,mph
